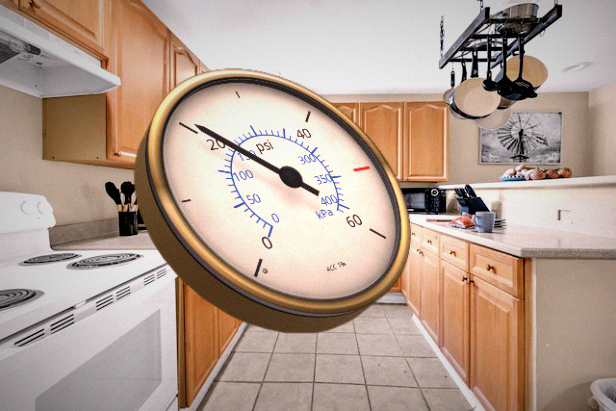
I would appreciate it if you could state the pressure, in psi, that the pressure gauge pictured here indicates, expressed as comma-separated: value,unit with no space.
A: 20,psi
